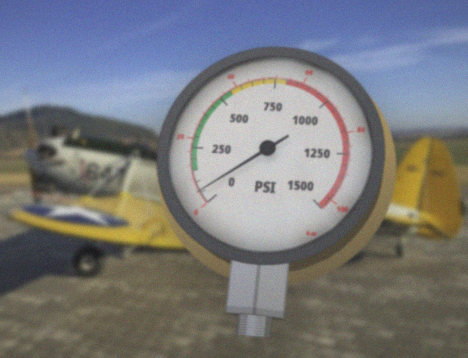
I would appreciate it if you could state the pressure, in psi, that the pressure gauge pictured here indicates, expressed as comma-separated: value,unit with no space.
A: 50,psi
